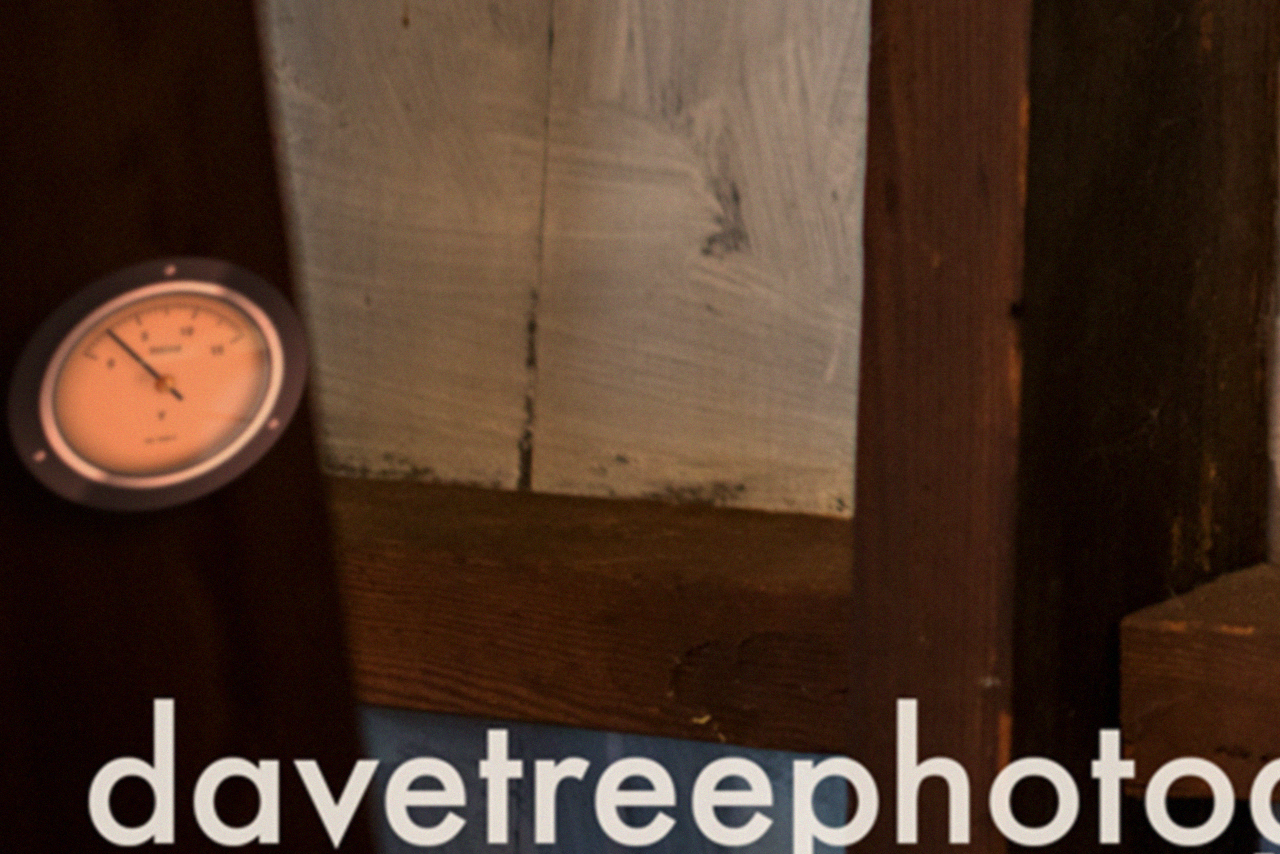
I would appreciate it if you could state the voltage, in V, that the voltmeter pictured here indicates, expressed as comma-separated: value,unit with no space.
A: 2.5,V
